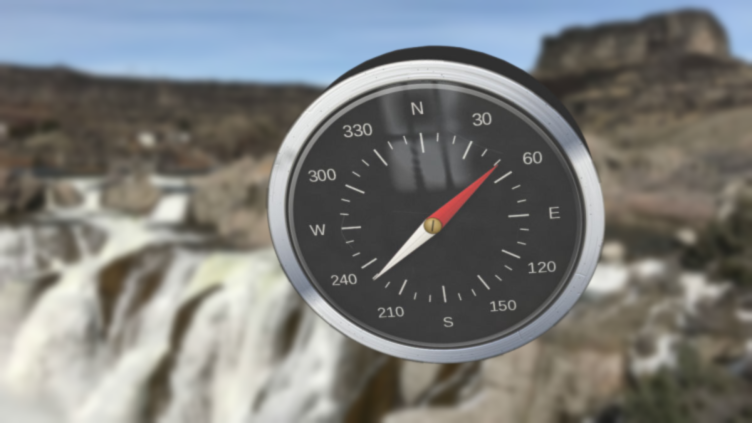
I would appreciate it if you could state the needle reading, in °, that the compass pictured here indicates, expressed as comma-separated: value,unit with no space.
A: 50,°
